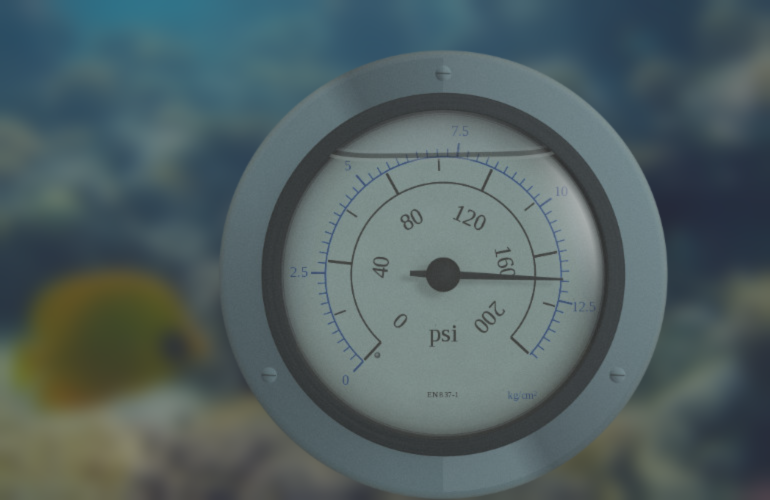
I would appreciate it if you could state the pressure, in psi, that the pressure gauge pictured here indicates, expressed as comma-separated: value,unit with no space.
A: 170,psi
